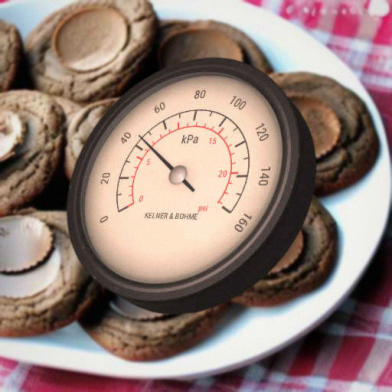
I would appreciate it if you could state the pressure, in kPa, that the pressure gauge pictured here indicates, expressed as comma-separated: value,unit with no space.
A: 45,kPa
